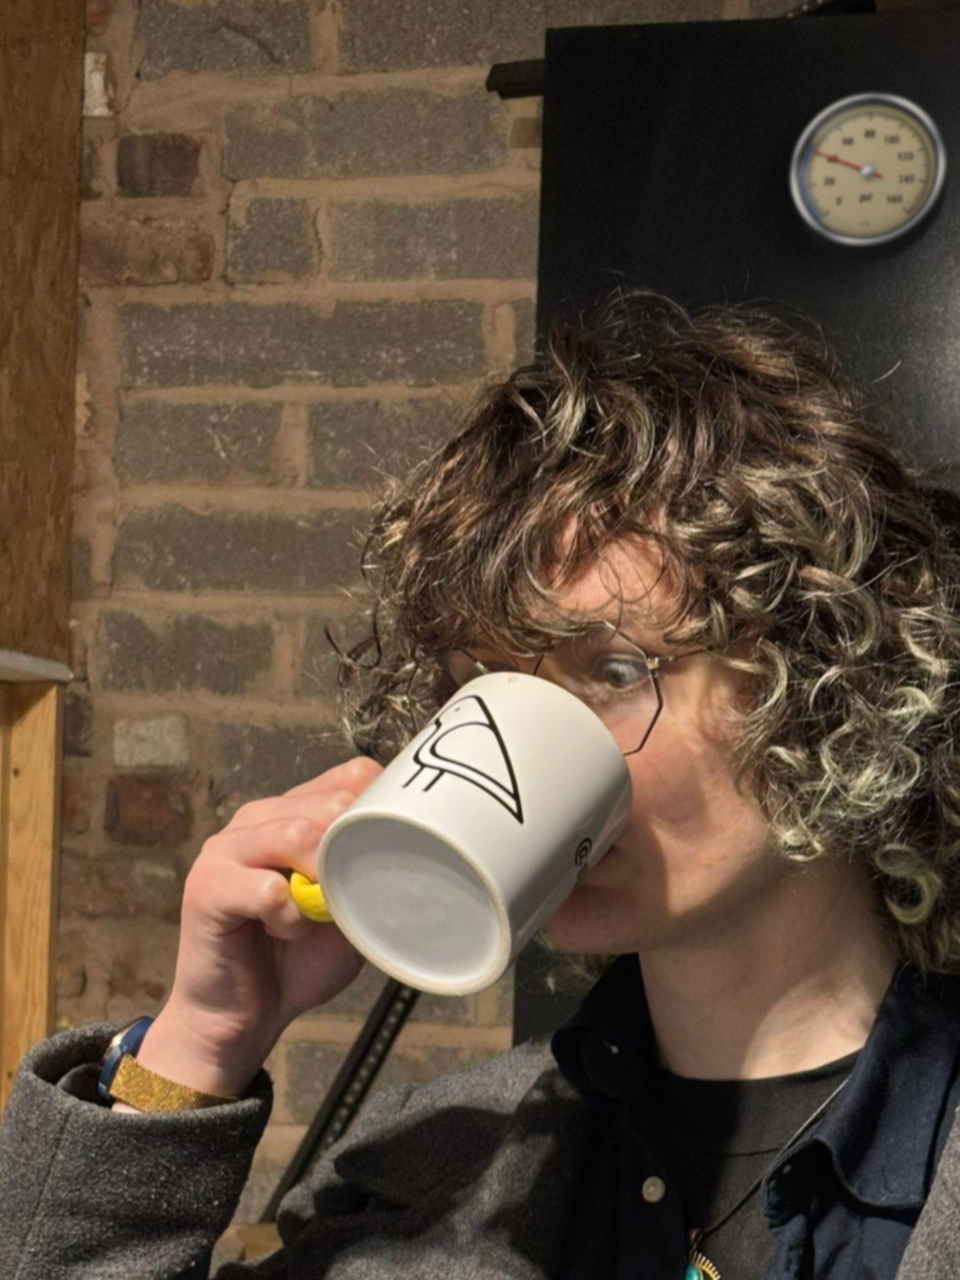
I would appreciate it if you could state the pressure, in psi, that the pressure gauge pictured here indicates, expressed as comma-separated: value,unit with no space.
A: 40,psi
